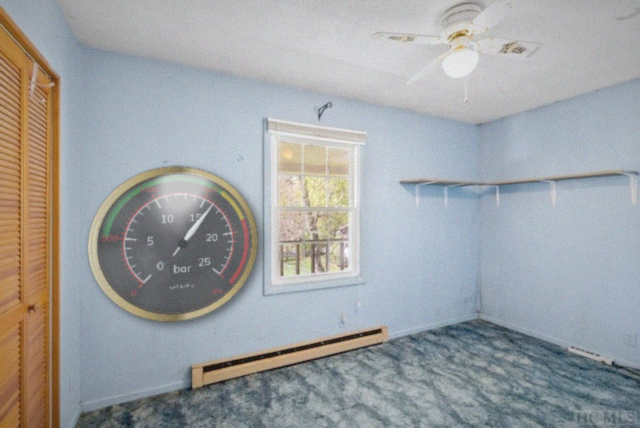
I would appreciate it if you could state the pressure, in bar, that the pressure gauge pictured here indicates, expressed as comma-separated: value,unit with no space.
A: 16,bar
